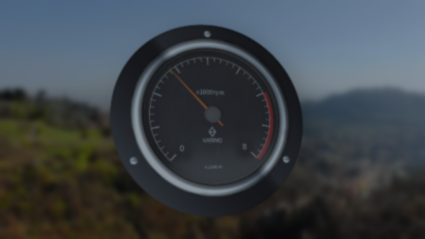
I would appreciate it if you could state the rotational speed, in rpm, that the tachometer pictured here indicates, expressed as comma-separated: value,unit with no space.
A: 2800,rpm
